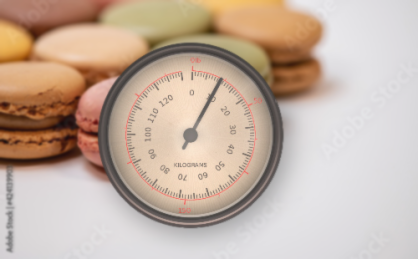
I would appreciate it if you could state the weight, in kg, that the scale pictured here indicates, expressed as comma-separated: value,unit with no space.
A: 10,kg
